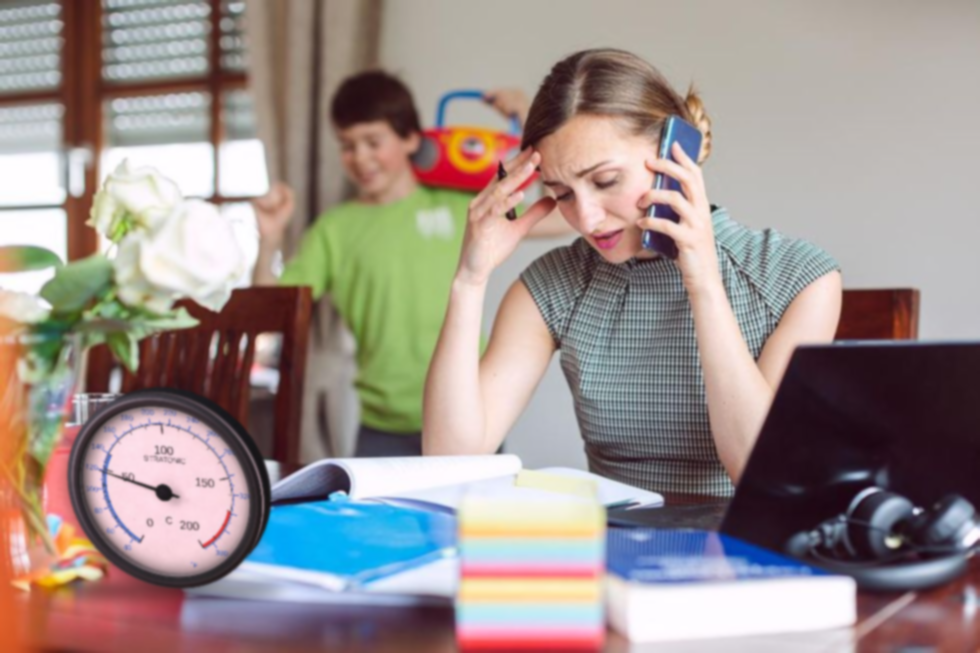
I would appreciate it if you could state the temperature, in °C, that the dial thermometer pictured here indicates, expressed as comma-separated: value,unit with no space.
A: 50,°C
